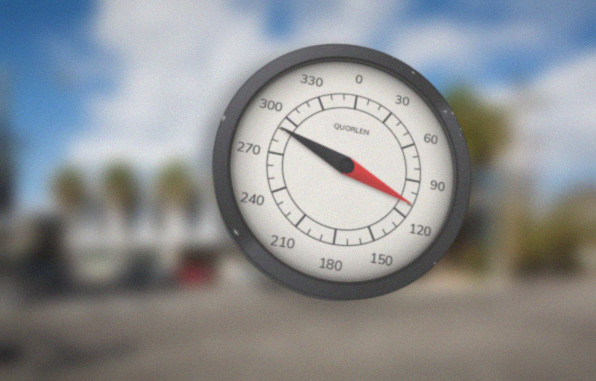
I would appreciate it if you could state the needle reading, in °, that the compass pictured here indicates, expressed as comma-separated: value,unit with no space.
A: 110,°
